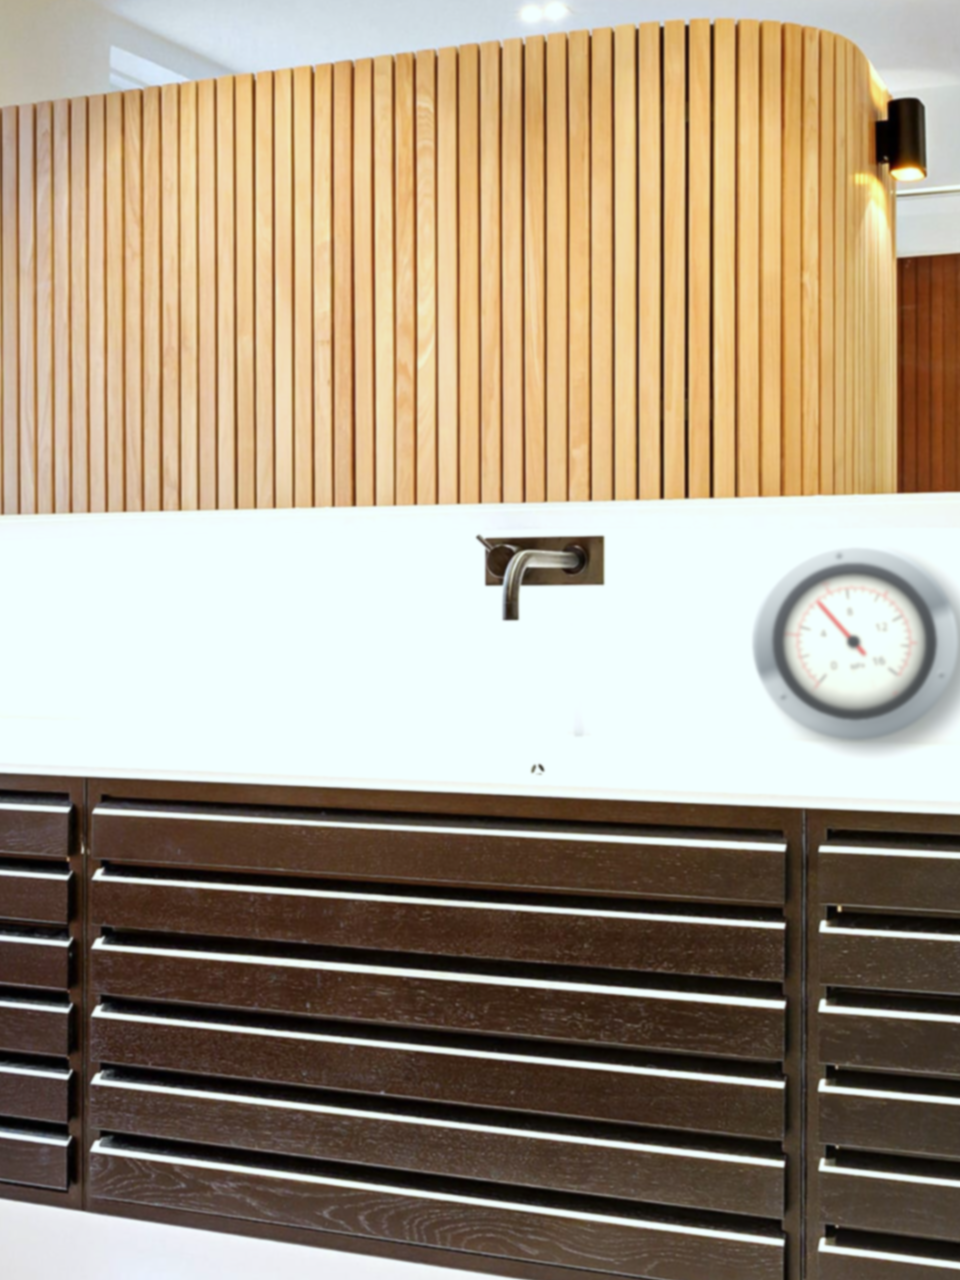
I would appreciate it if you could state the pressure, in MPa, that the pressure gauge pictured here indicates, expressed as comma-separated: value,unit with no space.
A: 6,MPa
